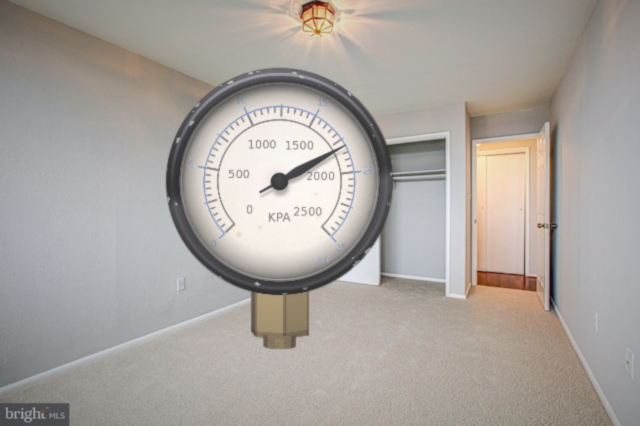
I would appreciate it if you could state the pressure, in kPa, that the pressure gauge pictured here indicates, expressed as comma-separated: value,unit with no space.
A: 1800,kPa
